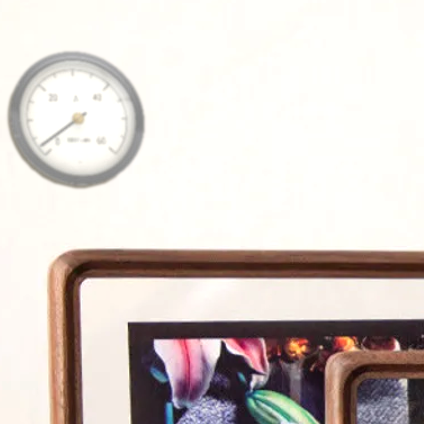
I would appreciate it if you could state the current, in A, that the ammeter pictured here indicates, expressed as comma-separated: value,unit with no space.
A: 2.5,A
